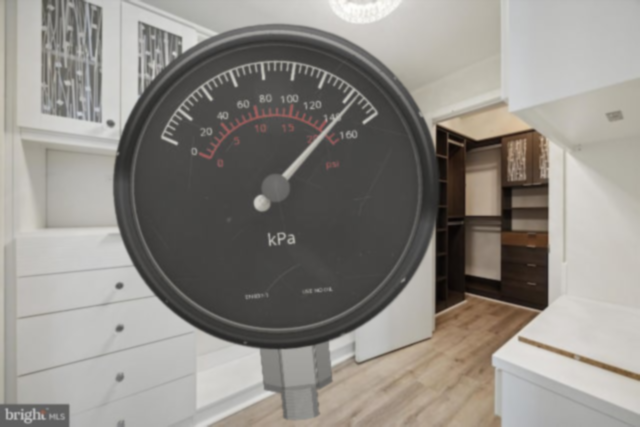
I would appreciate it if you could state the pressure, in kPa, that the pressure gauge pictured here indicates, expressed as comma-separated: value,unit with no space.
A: 144,kPa
